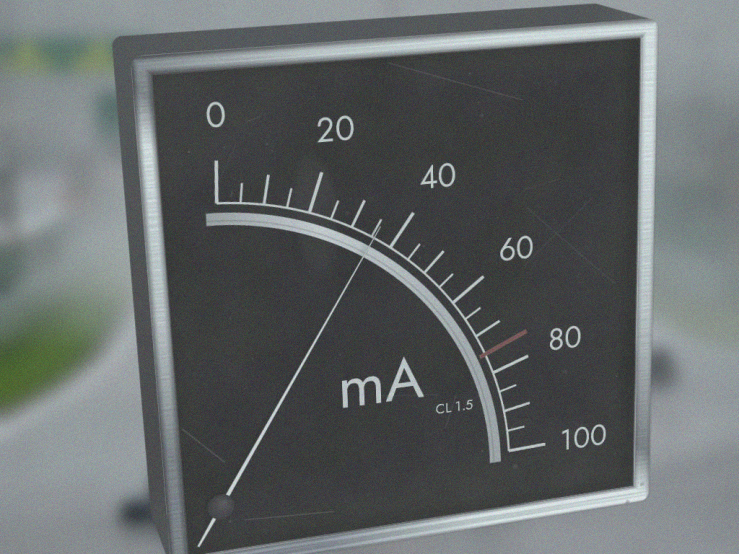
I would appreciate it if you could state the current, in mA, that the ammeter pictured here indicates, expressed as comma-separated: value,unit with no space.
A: 35,mA
